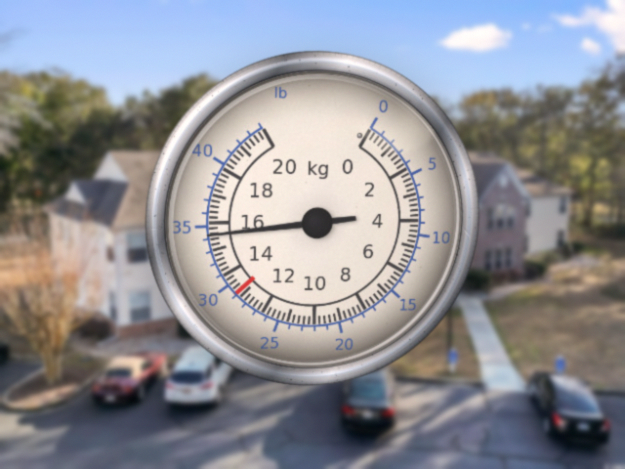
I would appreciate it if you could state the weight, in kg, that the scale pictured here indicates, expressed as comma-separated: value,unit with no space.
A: 15.6,kg
